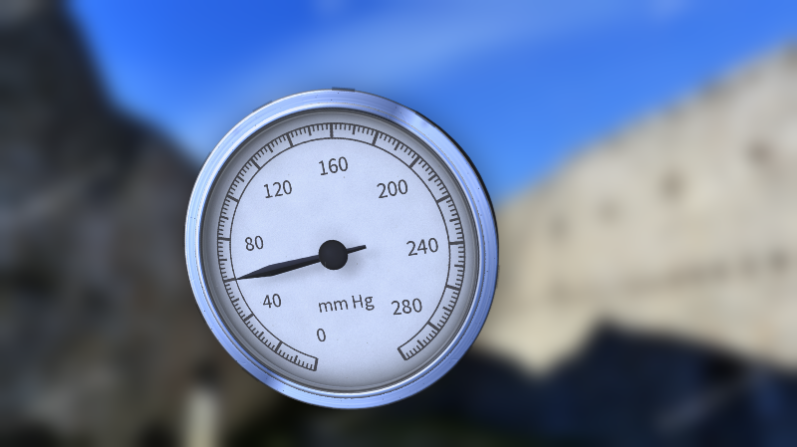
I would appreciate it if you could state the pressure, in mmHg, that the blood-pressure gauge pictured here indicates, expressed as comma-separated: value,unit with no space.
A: 60,mmHg
